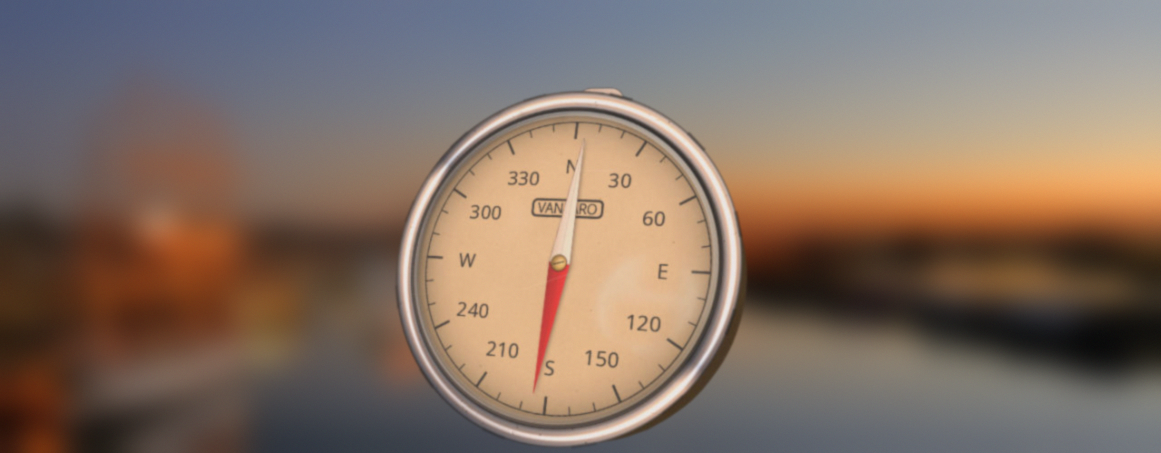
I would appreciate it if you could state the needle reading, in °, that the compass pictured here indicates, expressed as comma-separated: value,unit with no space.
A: 185,°
